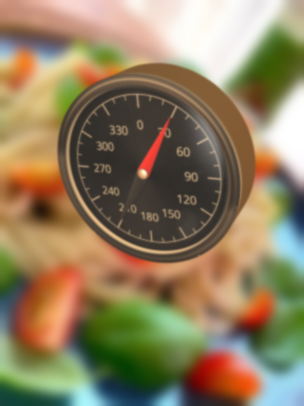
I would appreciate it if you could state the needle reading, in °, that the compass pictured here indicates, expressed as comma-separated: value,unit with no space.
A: 30,°
